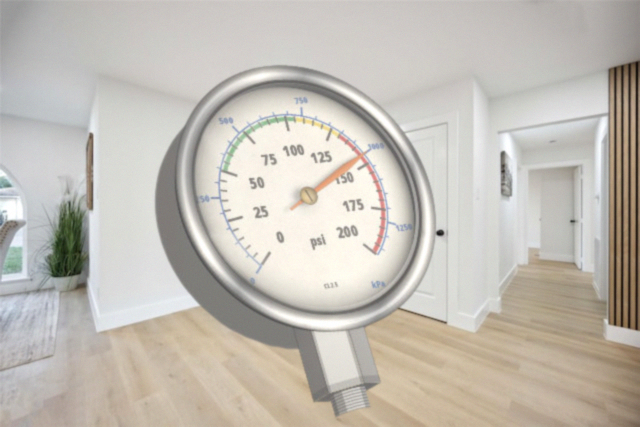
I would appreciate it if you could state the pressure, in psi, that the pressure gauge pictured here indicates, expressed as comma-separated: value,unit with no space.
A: 145,psi
